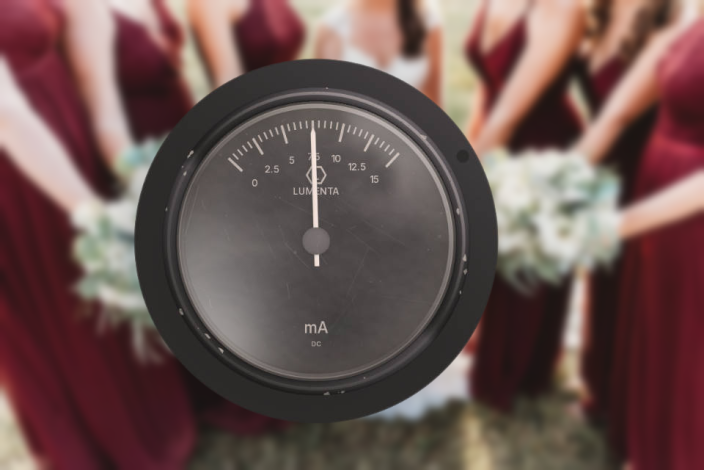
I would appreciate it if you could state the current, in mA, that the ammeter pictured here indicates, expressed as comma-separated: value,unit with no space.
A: 7.5,mA
